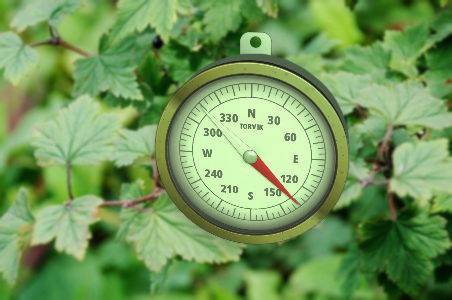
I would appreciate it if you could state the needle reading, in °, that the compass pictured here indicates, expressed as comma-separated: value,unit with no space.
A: 135,°
